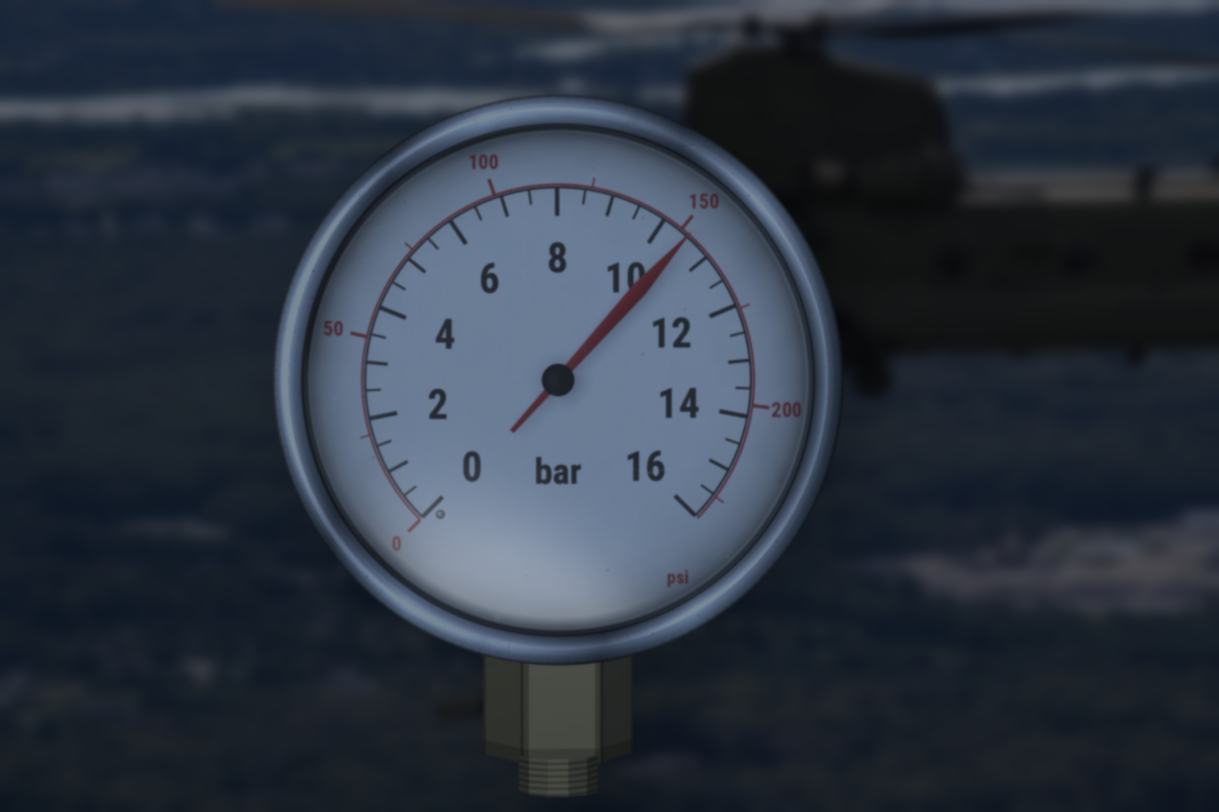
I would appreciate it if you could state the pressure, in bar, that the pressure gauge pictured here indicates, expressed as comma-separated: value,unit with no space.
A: 10.5,bar
